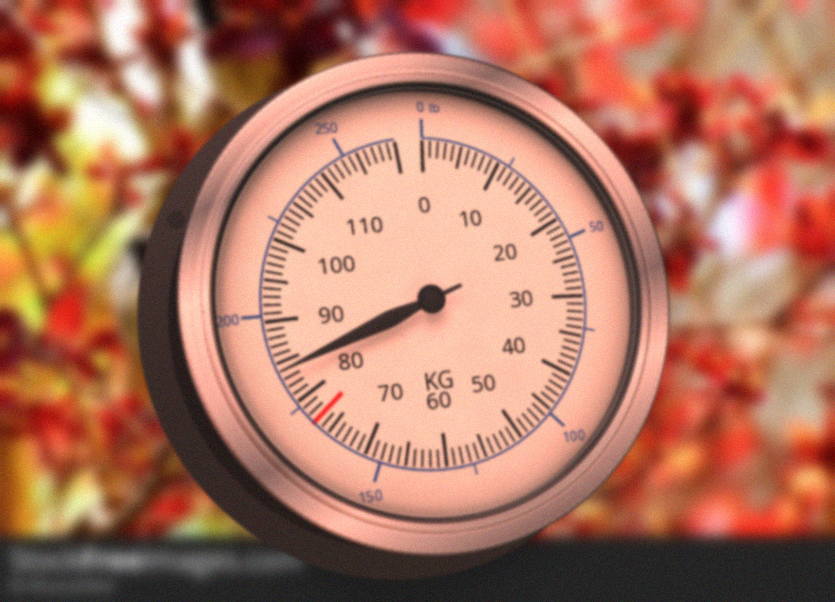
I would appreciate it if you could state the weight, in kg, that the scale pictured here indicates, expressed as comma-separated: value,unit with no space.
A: 84,kg
